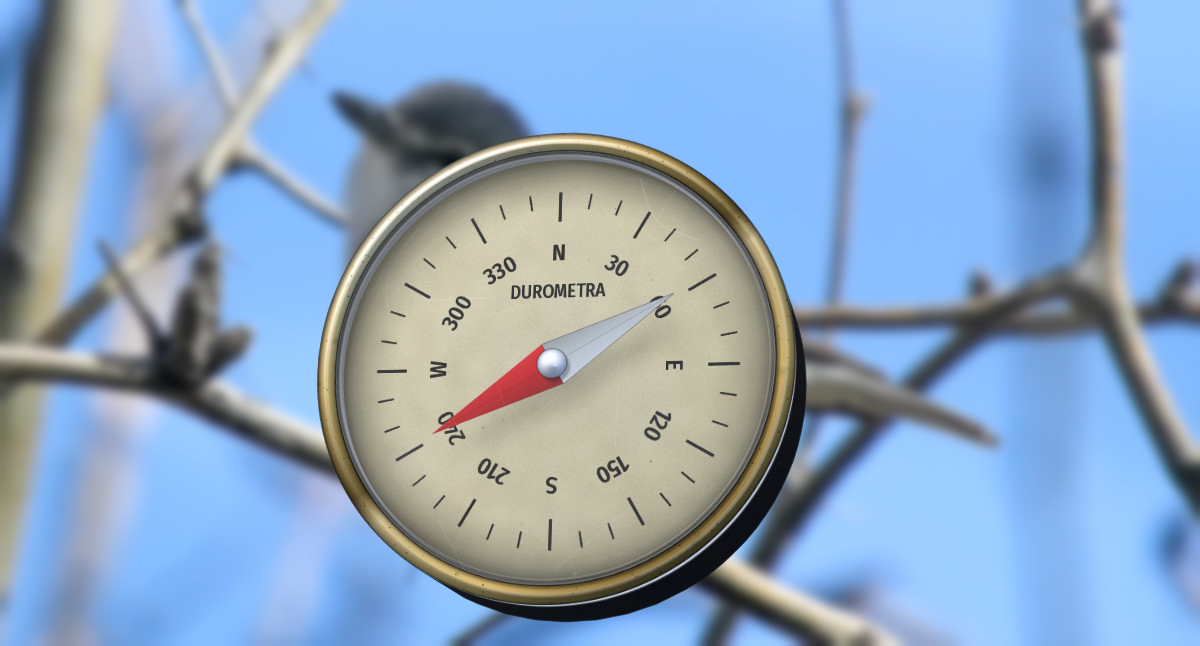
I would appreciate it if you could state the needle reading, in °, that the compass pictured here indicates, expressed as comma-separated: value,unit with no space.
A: 240,°
